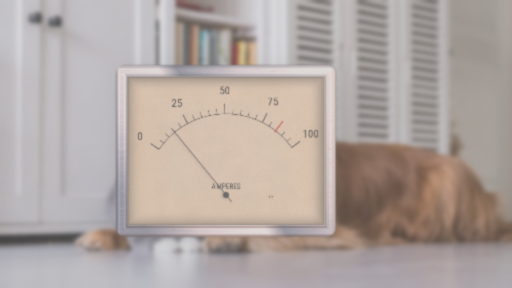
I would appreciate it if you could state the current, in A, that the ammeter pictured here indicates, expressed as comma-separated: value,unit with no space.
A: 15,A
